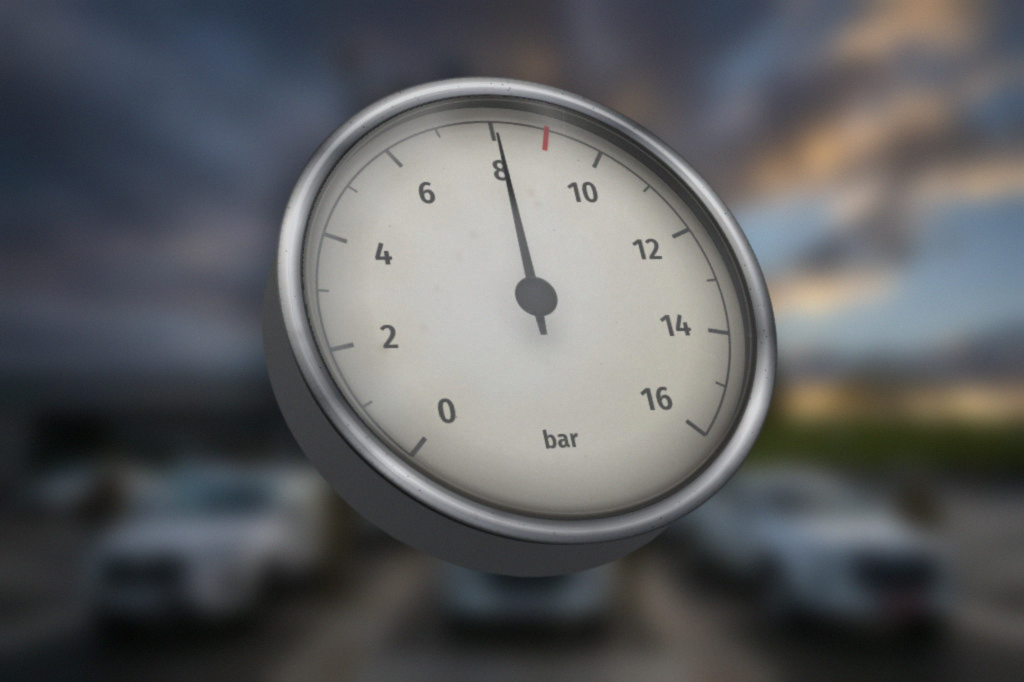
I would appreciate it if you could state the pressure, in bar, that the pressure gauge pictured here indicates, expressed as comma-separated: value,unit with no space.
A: 8,bar
